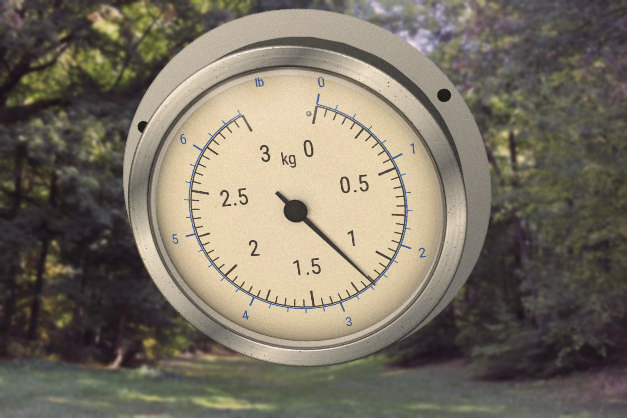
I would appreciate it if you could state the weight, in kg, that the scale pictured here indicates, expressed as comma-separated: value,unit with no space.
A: 1.15,kg
